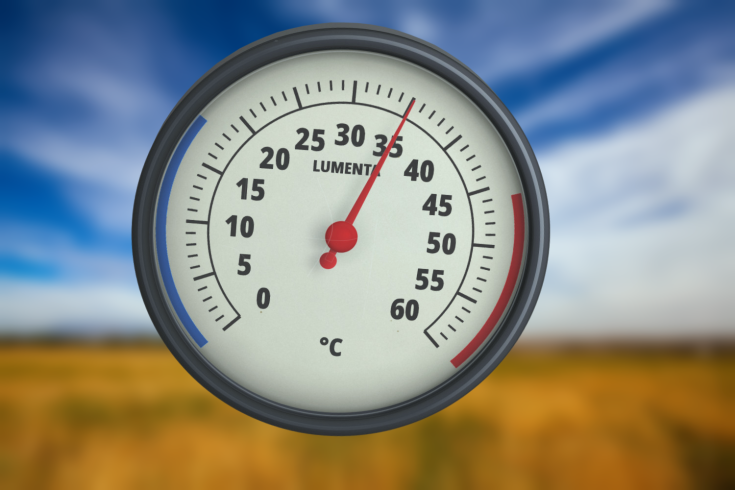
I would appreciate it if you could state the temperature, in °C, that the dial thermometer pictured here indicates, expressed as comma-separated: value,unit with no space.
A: 35,°C
